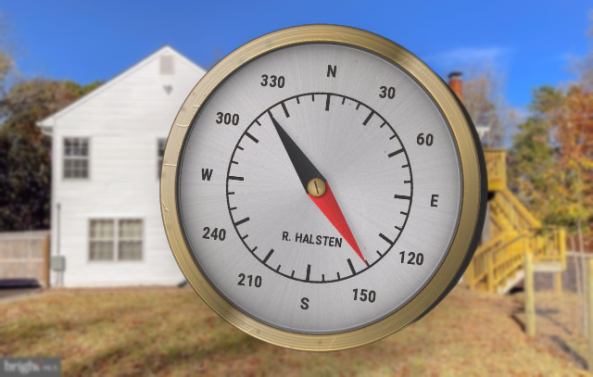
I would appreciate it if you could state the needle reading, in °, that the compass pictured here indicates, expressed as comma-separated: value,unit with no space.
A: 140,°
